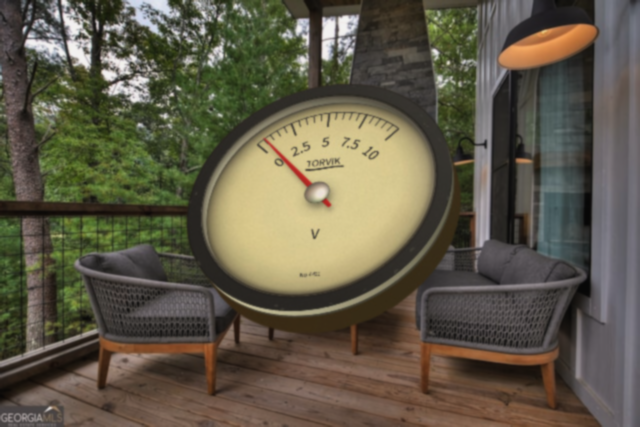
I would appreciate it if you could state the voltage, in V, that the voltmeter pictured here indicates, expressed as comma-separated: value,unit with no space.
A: 0.5,V
